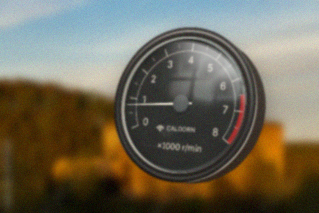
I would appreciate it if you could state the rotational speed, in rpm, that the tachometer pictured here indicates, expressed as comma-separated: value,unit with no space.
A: 750,rpm
